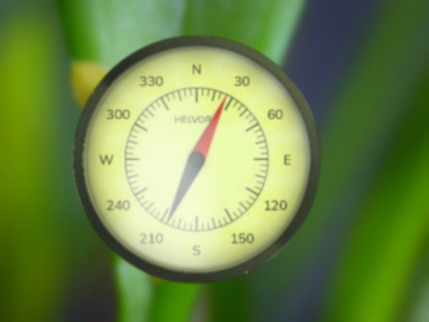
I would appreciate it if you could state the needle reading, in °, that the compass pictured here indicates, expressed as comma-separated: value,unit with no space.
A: 25,°
